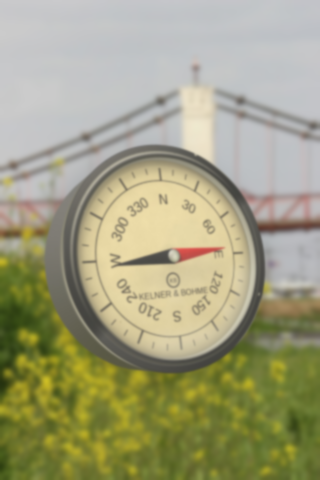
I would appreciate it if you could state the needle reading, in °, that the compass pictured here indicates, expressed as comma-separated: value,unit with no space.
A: 85,°
